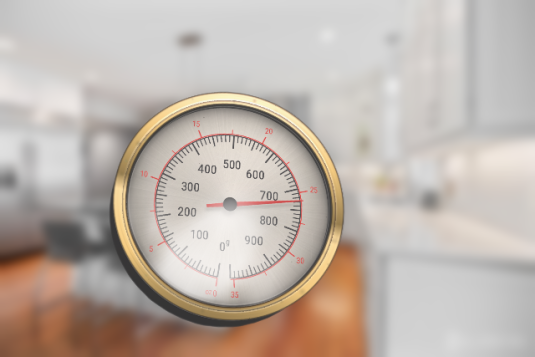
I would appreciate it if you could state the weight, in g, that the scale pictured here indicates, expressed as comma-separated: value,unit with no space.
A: 730,g
